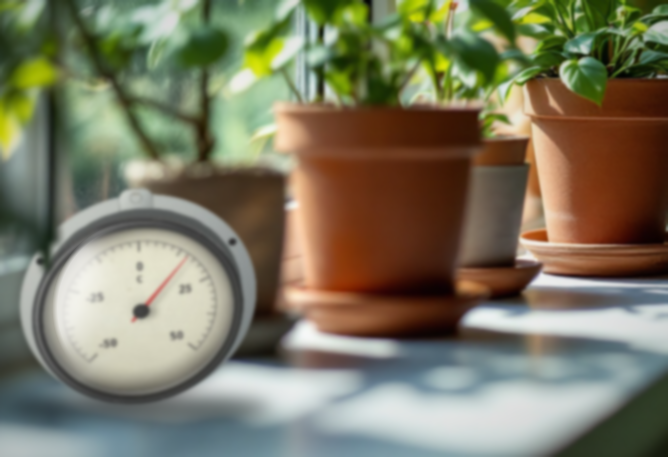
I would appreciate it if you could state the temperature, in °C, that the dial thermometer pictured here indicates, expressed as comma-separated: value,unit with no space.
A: 15,°C
